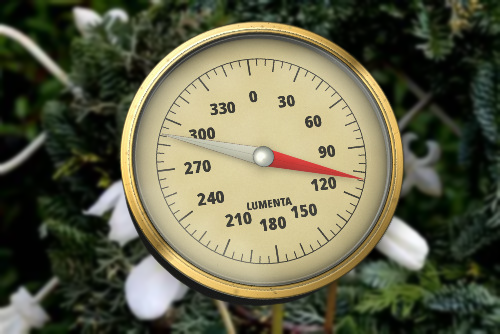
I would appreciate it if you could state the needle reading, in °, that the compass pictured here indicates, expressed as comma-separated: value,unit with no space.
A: 110,°
